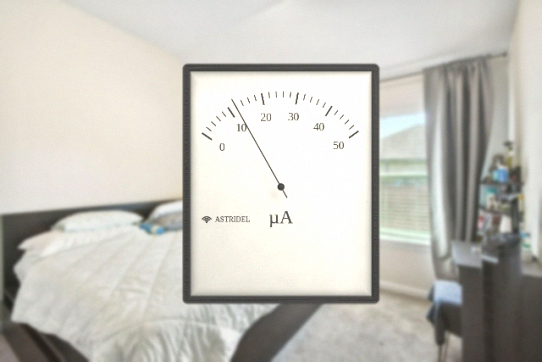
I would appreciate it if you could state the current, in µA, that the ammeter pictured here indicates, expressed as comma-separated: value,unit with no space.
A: 12,µA
